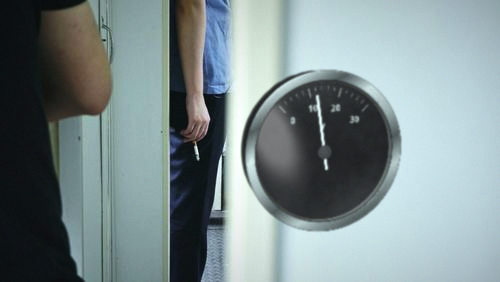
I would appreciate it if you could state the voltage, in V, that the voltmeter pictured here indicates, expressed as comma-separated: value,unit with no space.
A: 12,V
